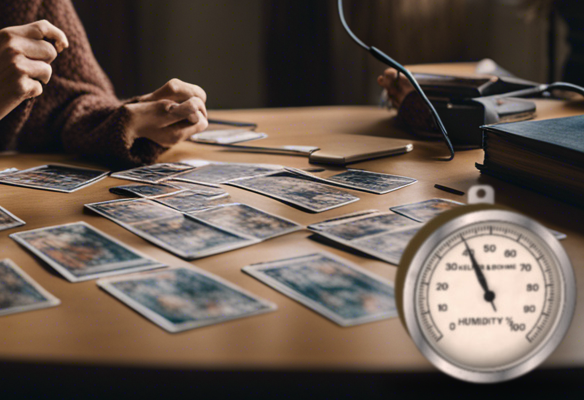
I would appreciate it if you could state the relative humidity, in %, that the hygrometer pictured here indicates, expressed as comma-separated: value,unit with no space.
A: 40,%
